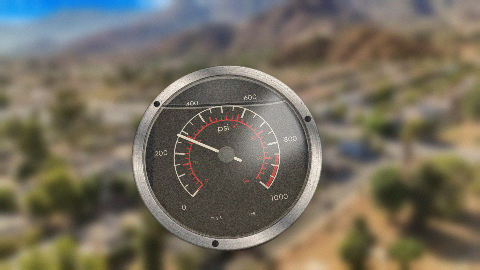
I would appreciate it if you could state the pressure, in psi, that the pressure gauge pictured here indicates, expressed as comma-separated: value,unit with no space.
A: 275,psi
